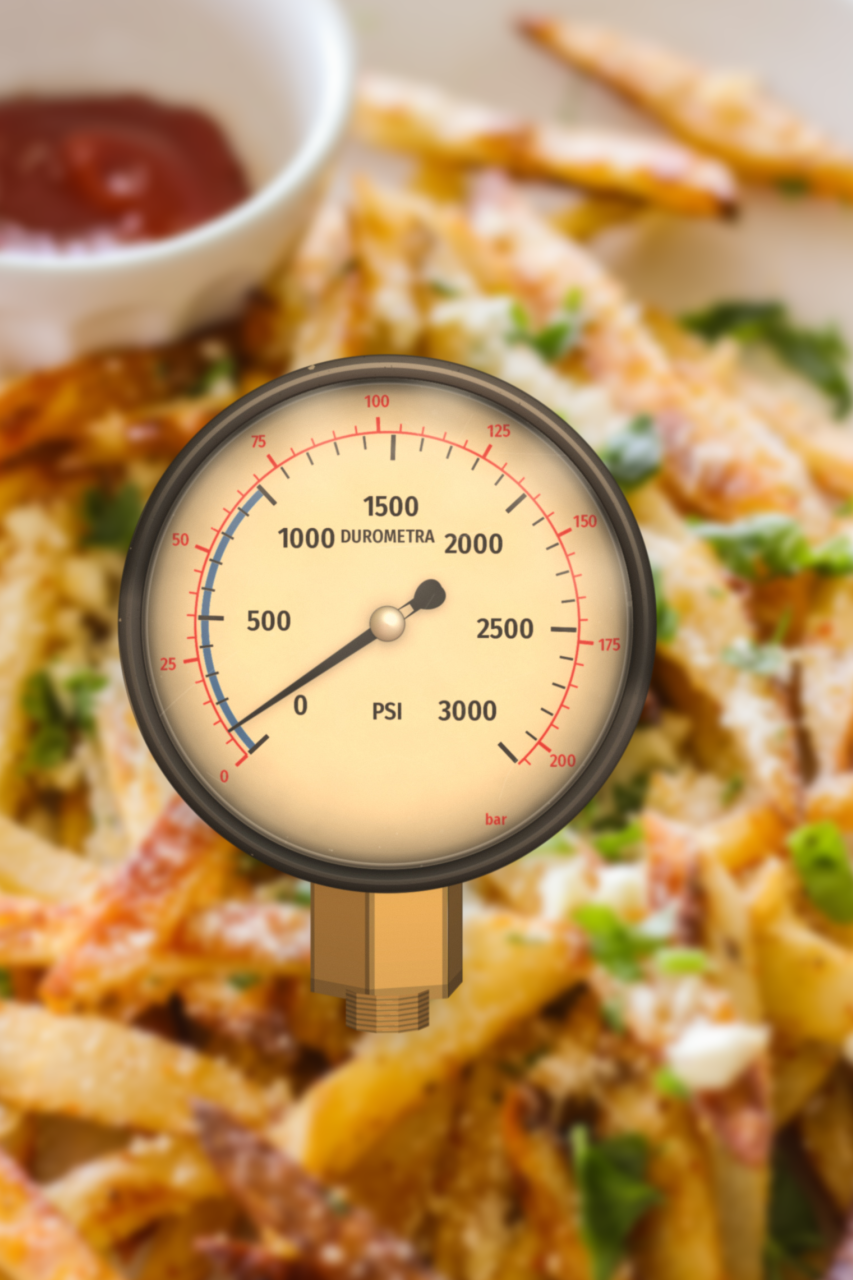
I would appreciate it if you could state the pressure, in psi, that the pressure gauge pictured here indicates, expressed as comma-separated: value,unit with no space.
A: 100,psi
